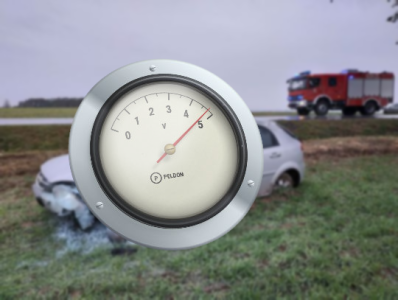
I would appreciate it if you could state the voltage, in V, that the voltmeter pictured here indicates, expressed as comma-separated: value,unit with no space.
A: 4.75,V
